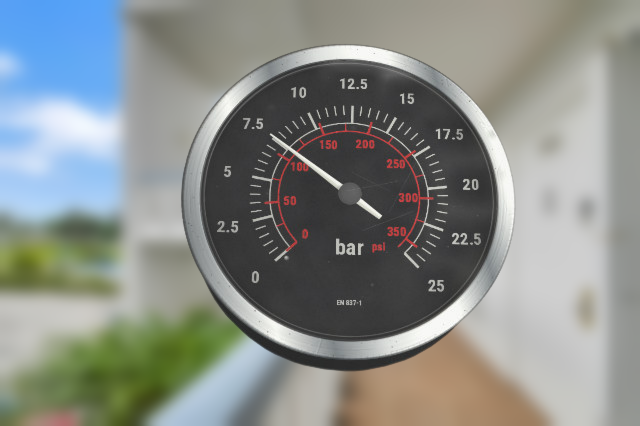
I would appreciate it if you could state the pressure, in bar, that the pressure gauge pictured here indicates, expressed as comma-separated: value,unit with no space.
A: 7.5,bar
